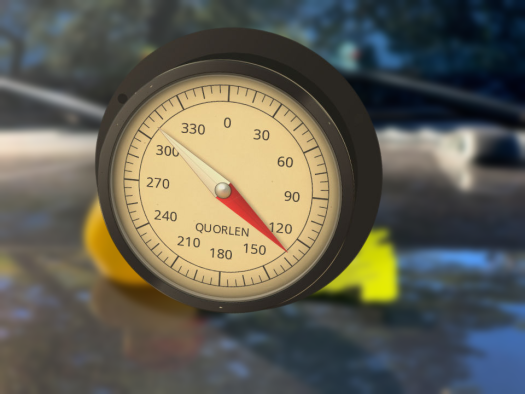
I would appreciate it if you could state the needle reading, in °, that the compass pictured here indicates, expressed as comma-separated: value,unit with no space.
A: 130,°
